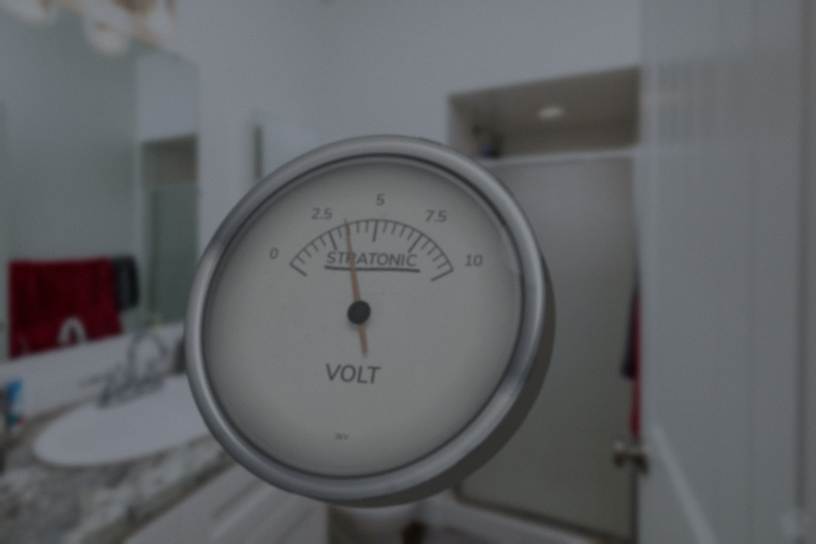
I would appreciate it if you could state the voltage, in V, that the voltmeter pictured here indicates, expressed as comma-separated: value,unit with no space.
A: 3.5,V
